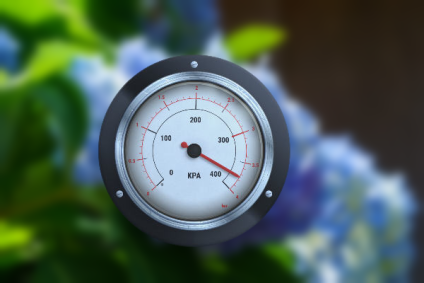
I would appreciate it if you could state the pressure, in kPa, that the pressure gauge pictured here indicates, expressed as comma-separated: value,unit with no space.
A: 375,kPa
